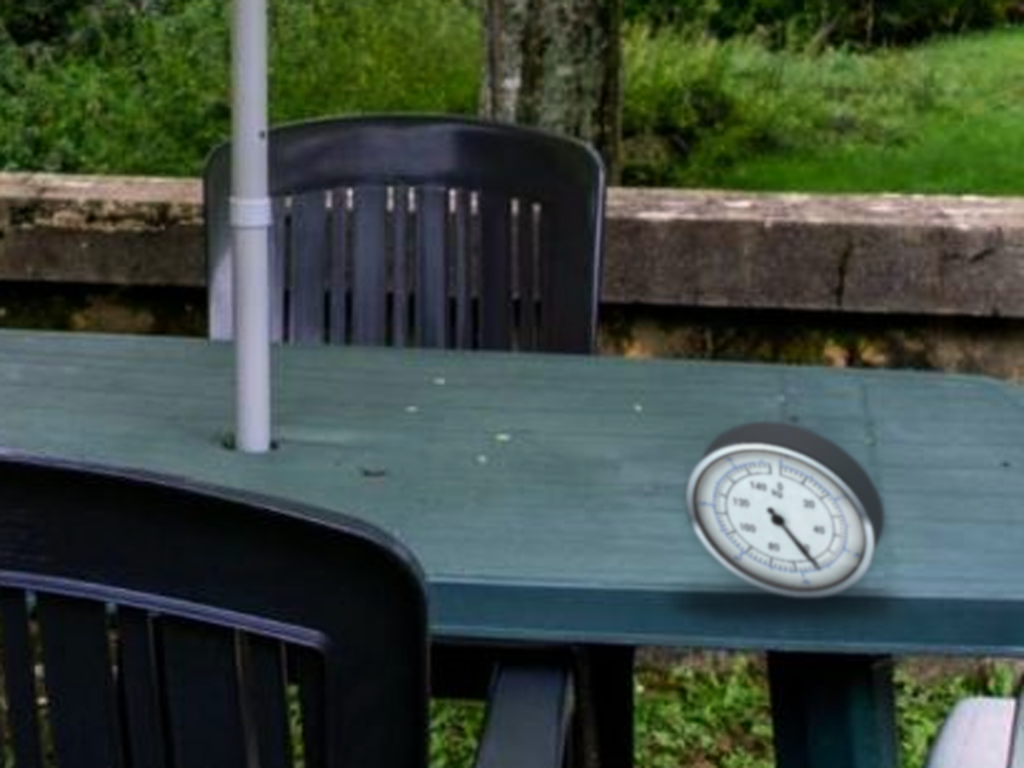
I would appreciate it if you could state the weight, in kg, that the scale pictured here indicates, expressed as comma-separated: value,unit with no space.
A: 60,kg
